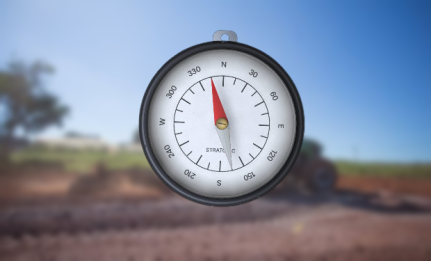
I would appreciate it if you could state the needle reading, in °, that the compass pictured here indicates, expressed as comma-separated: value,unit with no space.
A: 345,°
